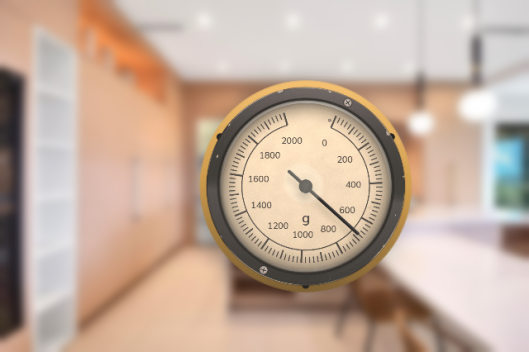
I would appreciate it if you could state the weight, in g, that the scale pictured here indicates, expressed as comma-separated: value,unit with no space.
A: 680,g
